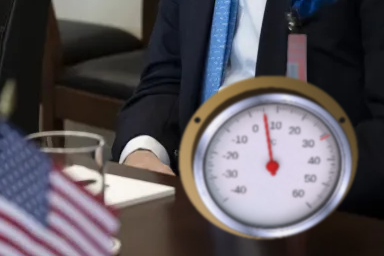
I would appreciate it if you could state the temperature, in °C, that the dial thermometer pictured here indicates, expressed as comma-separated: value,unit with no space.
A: 5,°C
